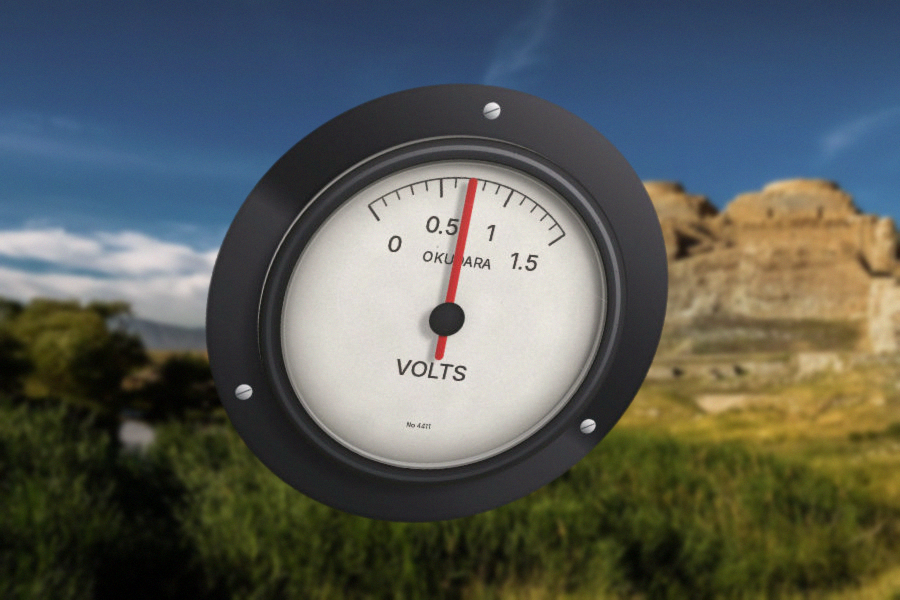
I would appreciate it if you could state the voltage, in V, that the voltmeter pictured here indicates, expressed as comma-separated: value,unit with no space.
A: 0.7,V
